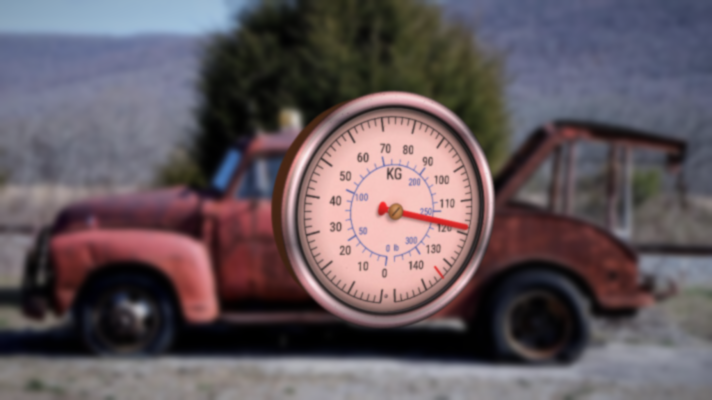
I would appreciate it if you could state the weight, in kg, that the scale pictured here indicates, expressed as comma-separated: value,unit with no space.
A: 118,kg
